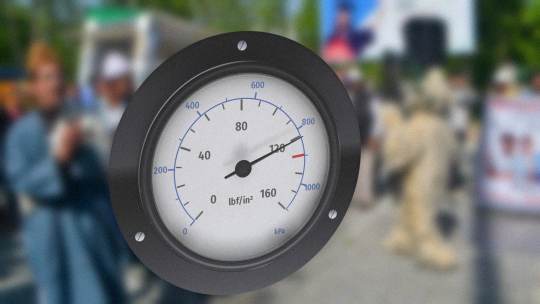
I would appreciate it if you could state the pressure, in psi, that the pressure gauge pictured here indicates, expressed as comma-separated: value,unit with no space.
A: 120,psi
